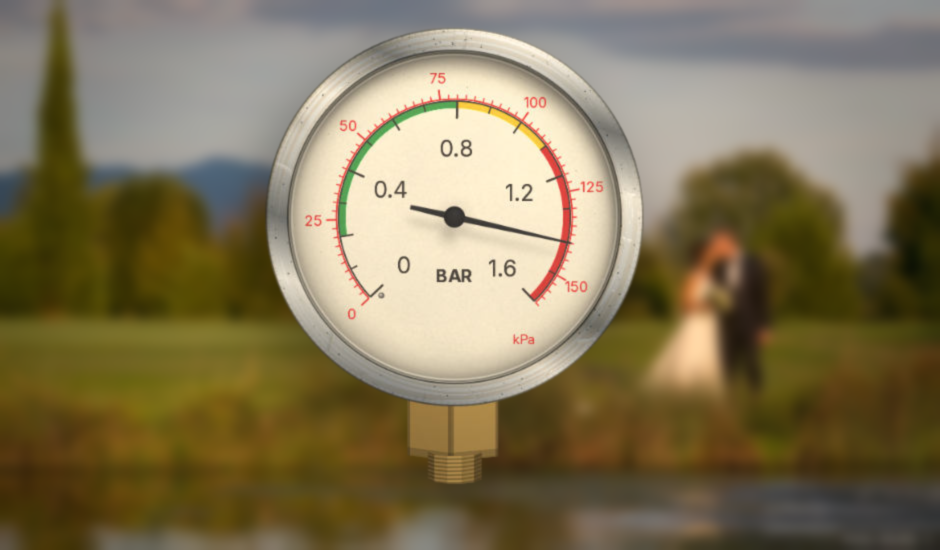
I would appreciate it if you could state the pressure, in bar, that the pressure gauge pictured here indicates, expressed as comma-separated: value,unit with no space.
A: 1.4,bar
